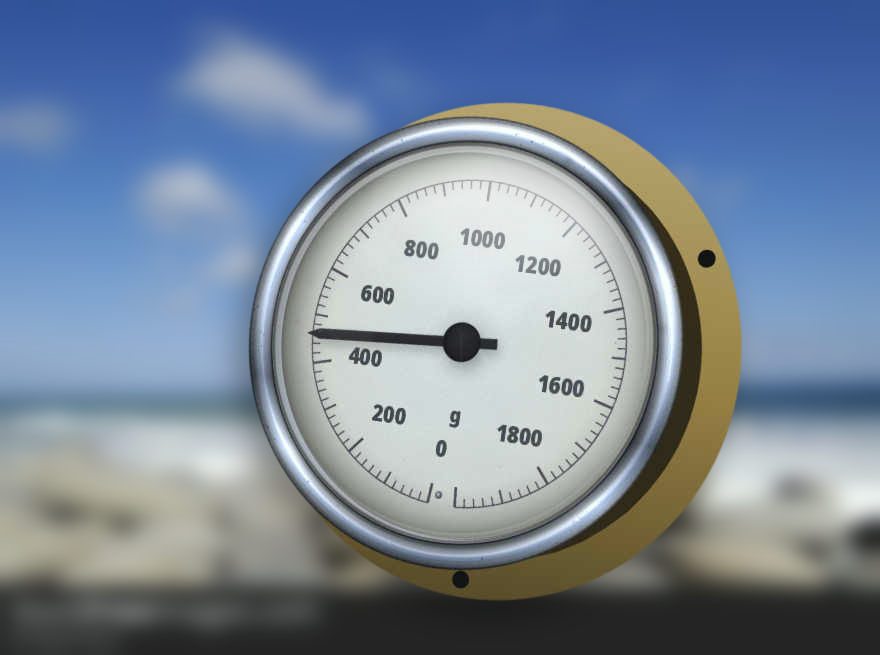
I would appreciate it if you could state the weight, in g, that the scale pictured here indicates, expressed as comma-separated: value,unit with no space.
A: 460,g
